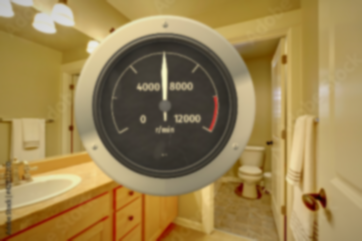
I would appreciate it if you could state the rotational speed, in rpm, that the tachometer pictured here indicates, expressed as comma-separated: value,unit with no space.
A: 6000,rpm
